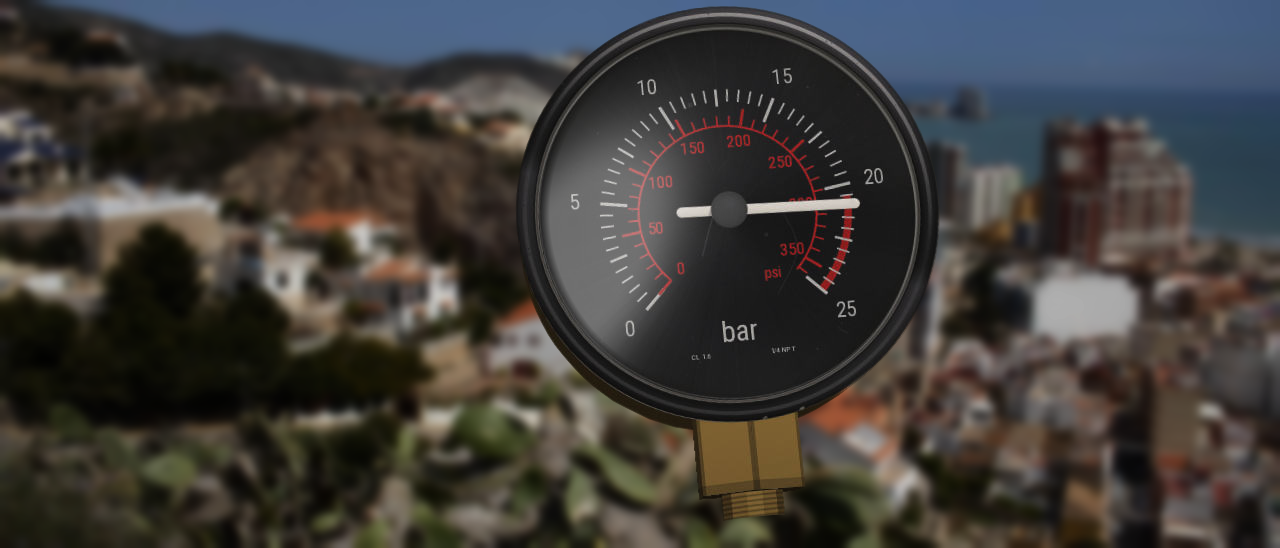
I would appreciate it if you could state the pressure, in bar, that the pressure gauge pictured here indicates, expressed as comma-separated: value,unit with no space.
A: 21,bar
